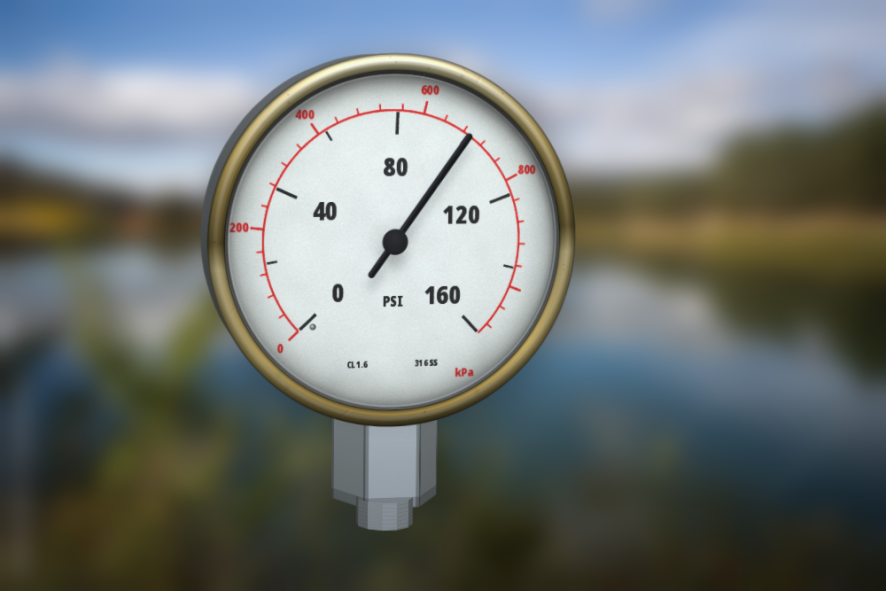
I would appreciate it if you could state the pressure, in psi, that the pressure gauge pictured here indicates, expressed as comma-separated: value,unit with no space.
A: 100,psi
